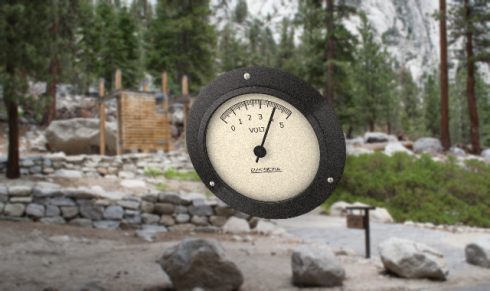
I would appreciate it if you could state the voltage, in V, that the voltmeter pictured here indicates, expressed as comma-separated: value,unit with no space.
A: 4,V
